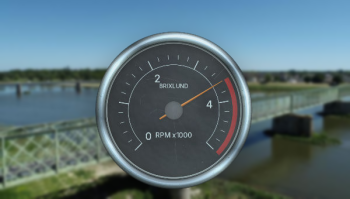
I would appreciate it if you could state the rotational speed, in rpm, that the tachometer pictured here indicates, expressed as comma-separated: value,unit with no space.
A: 3600,rpm
